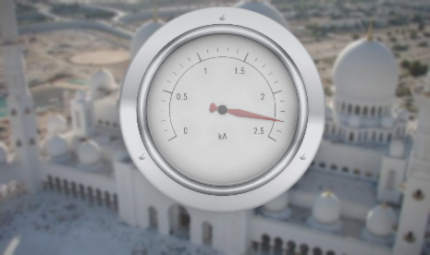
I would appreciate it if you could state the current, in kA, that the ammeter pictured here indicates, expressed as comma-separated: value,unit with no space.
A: 2.3,kA
